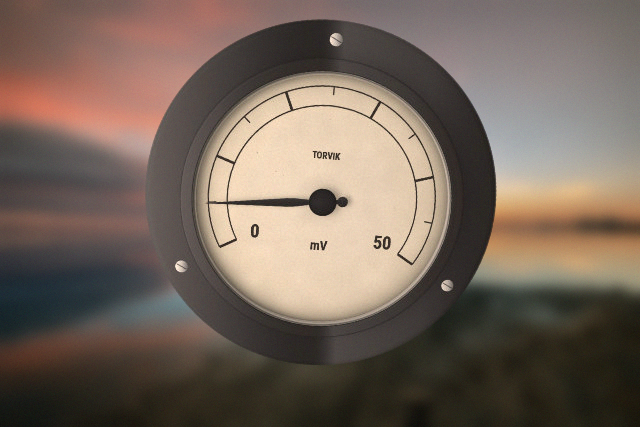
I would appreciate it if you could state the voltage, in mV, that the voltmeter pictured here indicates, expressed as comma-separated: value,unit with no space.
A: 5,mV
